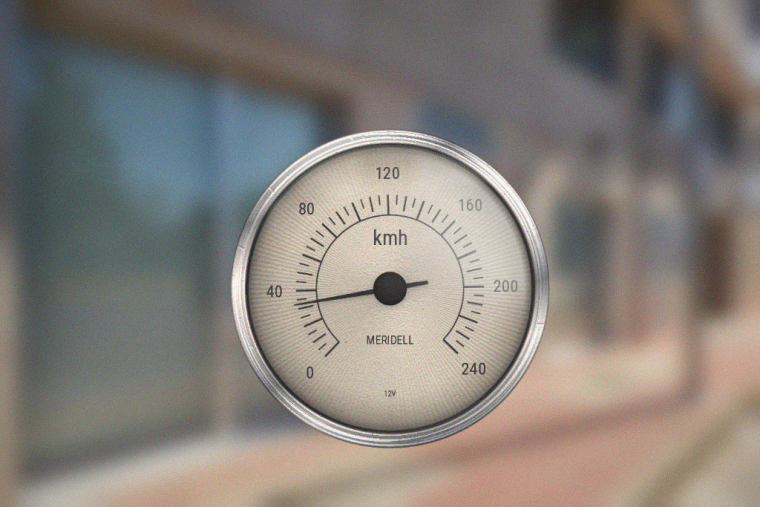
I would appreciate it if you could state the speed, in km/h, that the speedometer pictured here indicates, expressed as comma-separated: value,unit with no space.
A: 32.5,km/h
